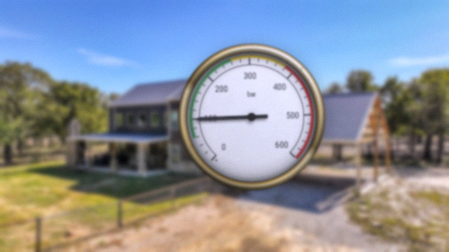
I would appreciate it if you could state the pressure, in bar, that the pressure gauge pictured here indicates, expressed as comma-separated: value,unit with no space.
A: 100,bar
